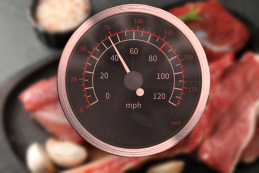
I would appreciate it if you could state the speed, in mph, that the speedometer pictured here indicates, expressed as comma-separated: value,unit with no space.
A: 45,mph
